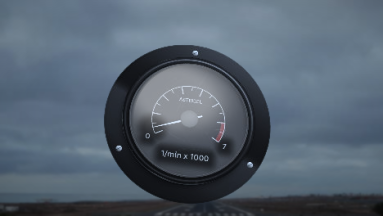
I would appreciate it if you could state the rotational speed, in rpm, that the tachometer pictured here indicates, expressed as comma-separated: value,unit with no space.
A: 250,rpm
